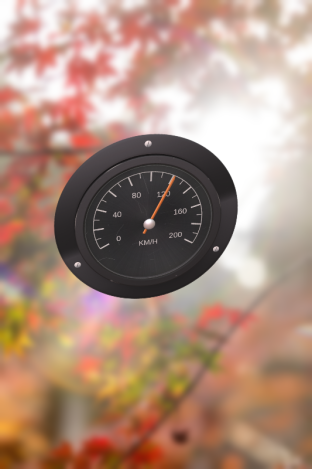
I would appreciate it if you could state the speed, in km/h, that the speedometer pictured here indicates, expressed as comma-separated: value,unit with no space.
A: 120,km/h
